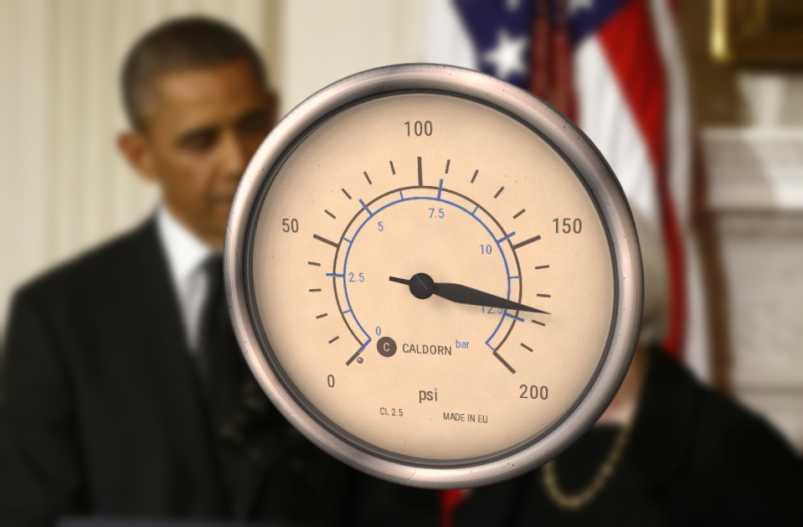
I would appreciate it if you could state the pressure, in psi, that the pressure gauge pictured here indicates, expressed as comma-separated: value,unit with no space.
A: 175,psi
